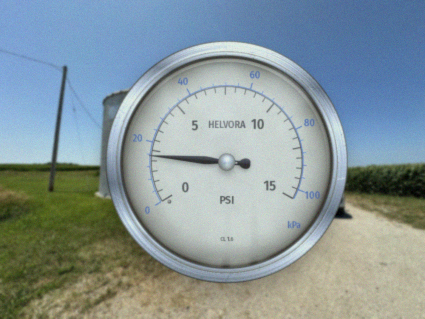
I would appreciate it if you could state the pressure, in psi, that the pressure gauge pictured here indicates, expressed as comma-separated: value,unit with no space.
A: 2.25,psi
